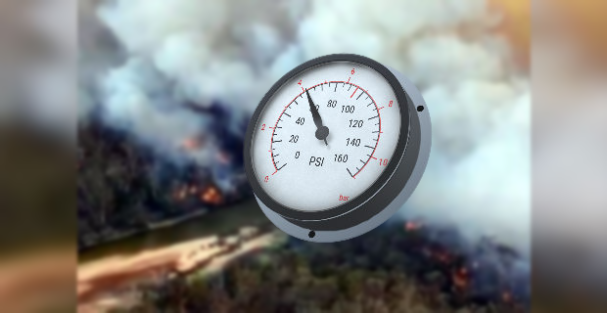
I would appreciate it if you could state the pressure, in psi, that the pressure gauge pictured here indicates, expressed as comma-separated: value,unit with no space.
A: 60,psi
